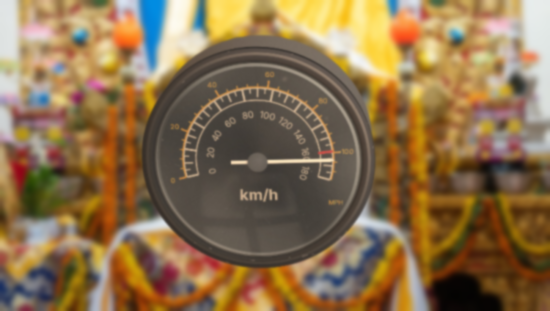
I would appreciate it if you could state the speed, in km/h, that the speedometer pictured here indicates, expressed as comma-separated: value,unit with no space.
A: 165,km/h
